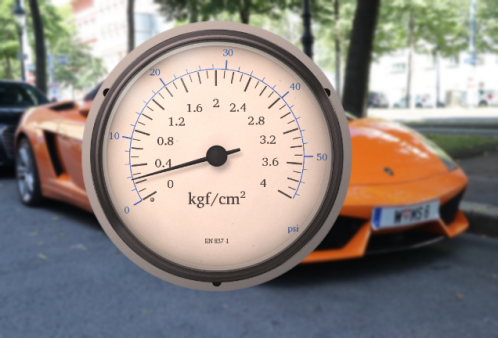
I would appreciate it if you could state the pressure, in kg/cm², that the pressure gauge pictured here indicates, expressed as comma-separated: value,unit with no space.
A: 0.25,kg/cm²
